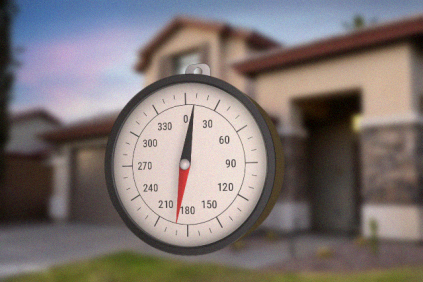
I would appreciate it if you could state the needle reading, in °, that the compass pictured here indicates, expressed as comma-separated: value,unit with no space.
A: 190,°
